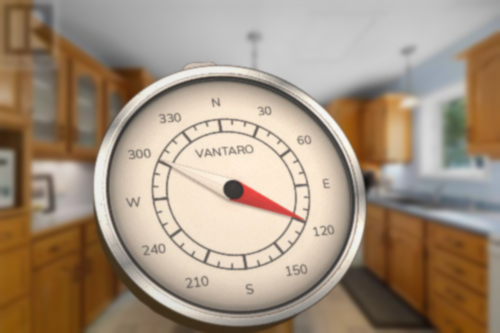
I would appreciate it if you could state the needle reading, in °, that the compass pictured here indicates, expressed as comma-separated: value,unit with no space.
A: 120,°
